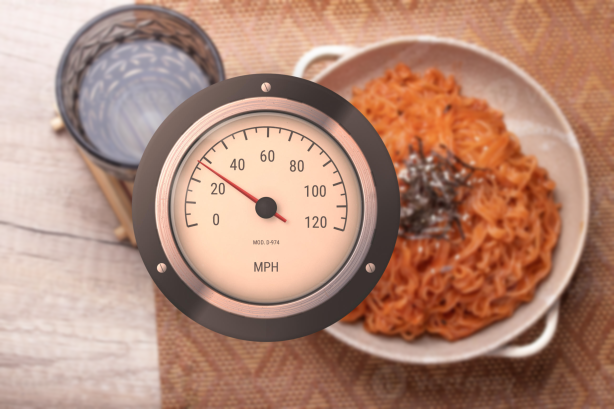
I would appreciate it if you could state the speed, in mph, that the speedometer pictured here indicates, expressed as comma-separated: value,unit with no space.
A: 27.5,mph
